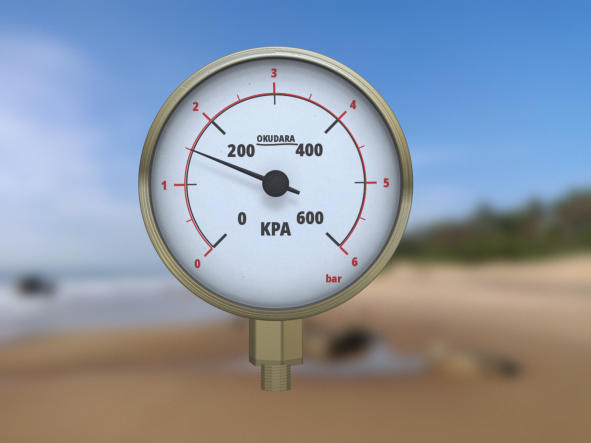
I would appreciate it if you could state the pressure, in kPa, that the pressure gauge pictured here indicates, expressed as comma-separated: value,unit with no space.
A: 150,kPa
